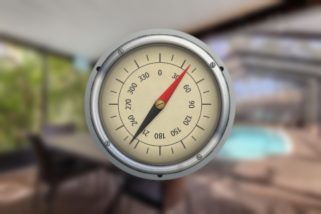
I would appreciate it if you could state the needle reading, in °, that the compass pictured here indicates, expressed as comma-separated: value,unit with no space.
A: 37.5,°
